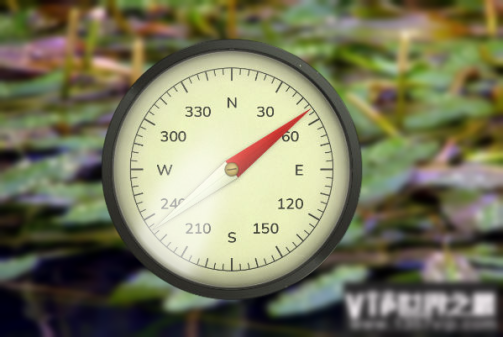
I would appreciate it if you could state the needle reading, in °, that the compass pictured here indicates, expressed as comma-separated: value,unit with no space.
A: 52.5,°
